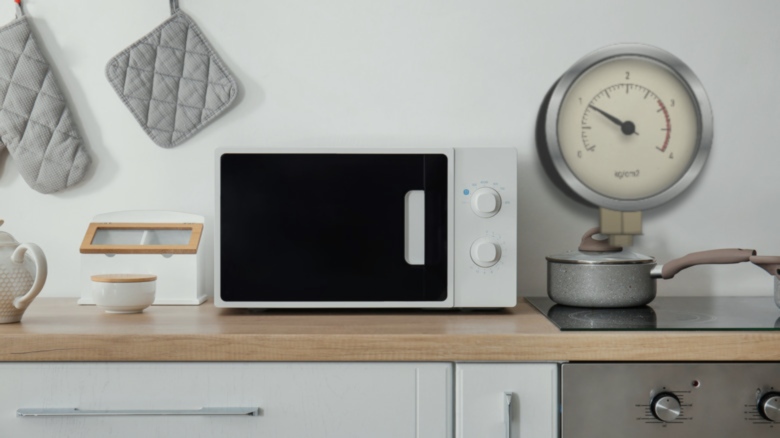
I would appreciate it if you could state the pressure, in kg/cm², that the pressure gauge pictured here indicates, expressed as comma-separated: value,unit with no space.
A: 1,kg/cm²
